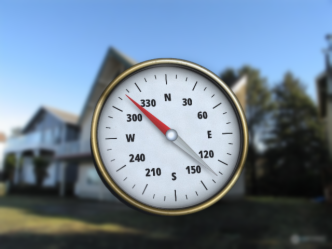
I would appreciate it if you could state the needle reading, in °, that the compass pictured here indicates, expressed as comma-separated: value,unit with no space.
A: 315,°
